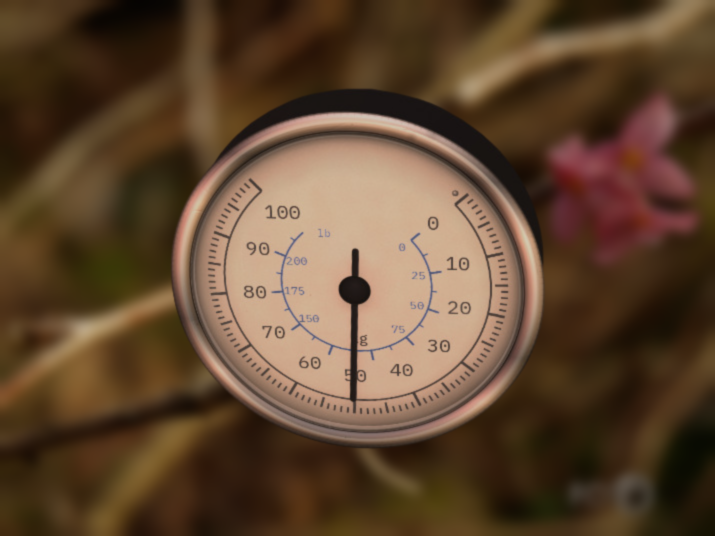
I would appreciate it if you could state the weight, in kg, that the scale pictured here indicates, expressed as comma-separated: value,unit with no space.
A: 50,kg
